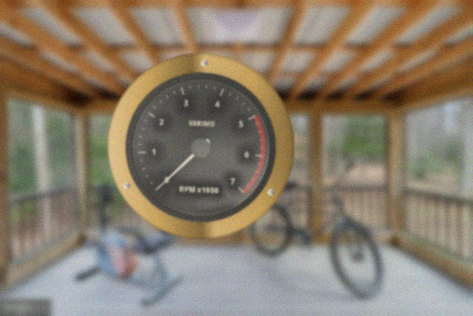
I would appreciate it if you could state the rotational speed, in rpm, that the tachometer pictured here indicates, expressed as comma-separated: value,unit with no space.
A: 0,rpm
